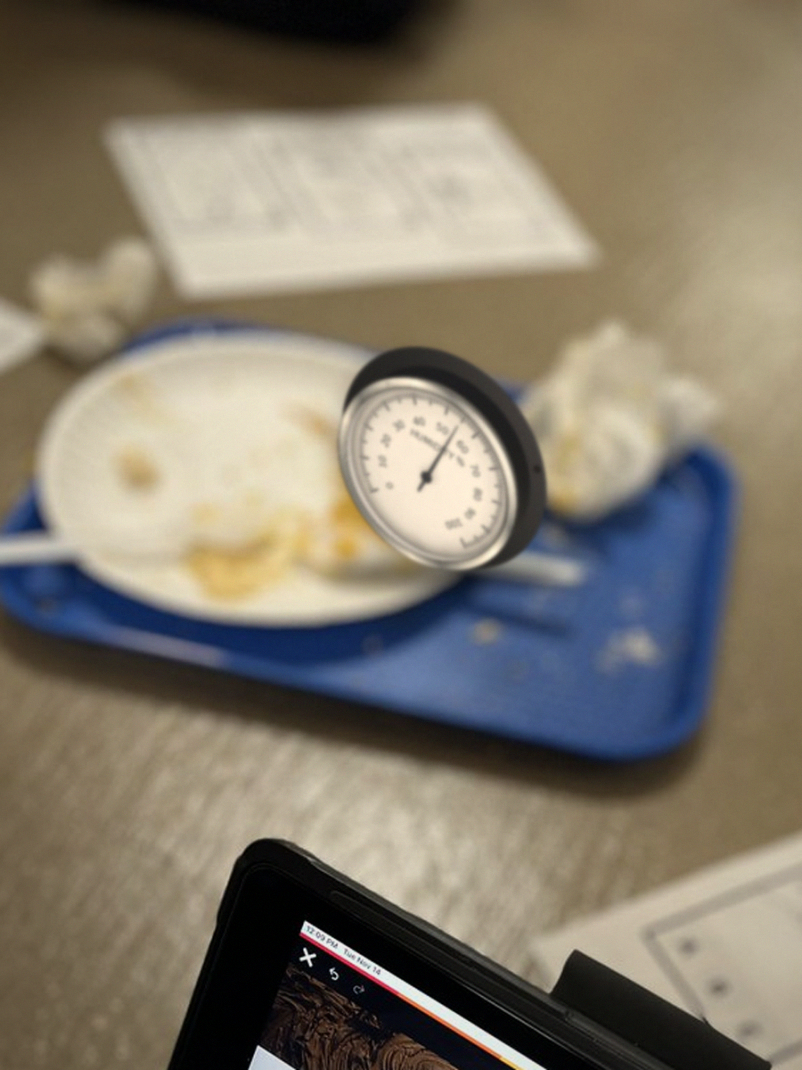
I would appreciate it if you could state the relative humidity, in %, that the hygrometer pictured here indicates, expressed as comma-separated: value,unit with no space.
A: 55,%
